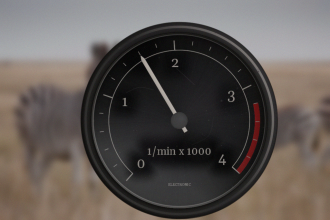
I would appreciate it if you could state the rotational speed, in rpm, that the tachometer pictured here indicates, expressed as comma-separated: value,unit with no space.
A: 1600,rpm
